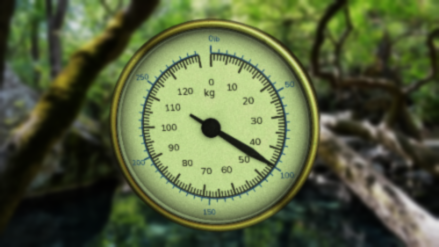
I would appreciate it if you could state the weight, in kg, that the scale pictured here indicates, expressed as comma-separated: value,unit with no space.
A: 45,kg
